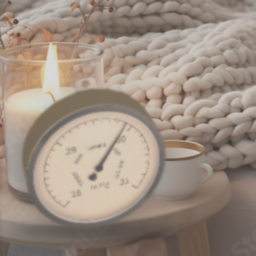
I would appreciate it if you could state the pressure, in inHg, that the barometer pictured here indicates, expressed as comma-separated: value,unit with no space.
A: 29.9,inHg
